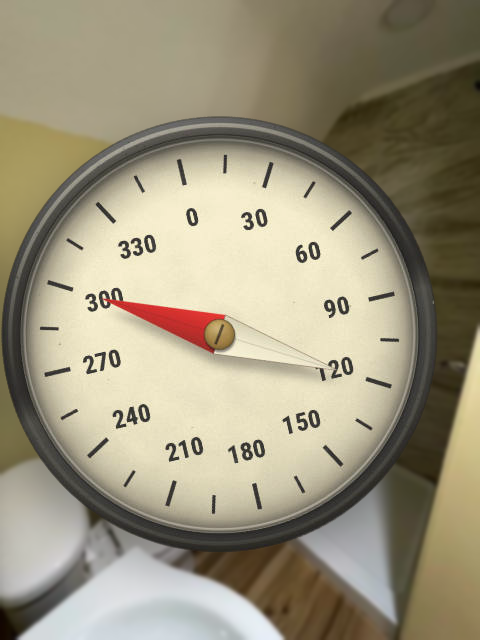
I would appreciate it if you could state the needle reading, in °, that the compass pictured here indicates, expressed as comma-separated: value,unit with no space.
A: 300,°
